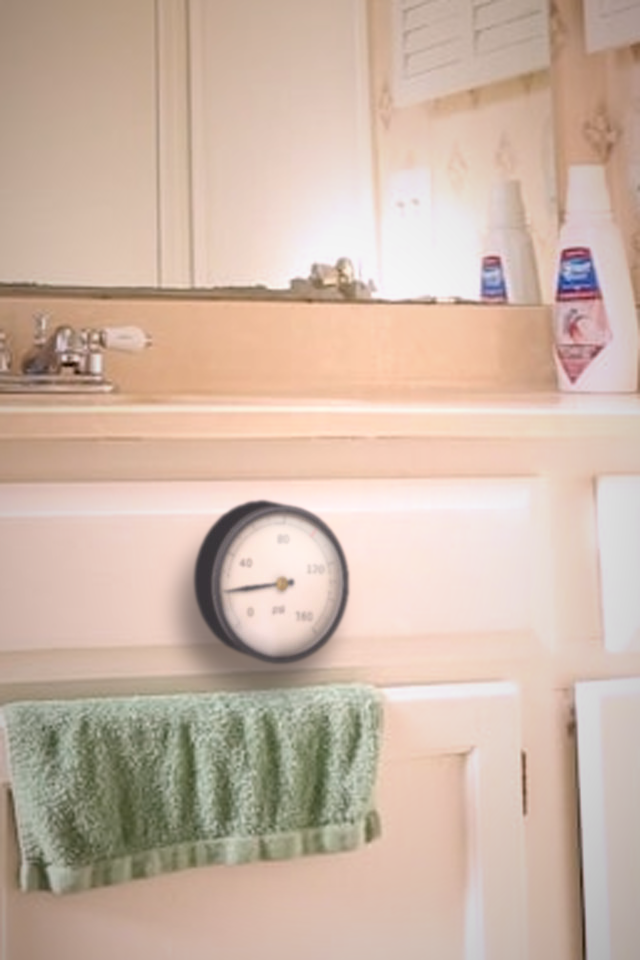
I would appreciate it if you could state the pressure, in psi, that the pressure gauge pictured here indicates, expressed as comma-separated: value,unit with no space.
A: 20,psi
